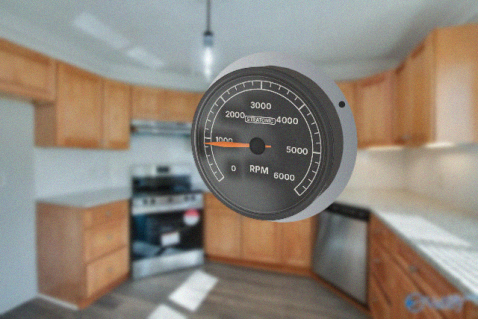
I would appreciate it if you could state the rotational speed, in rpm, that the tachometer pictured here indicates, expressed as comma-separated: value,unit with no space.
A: 900,rpm
